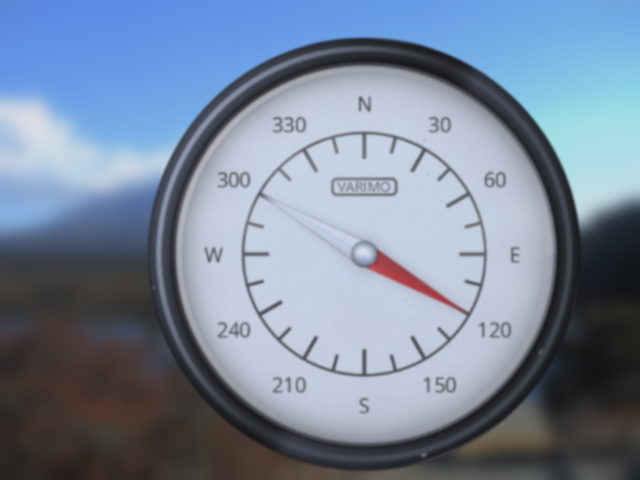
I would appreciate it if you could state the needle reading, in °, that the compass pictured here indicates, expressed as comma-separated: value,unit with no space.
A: 120,°
